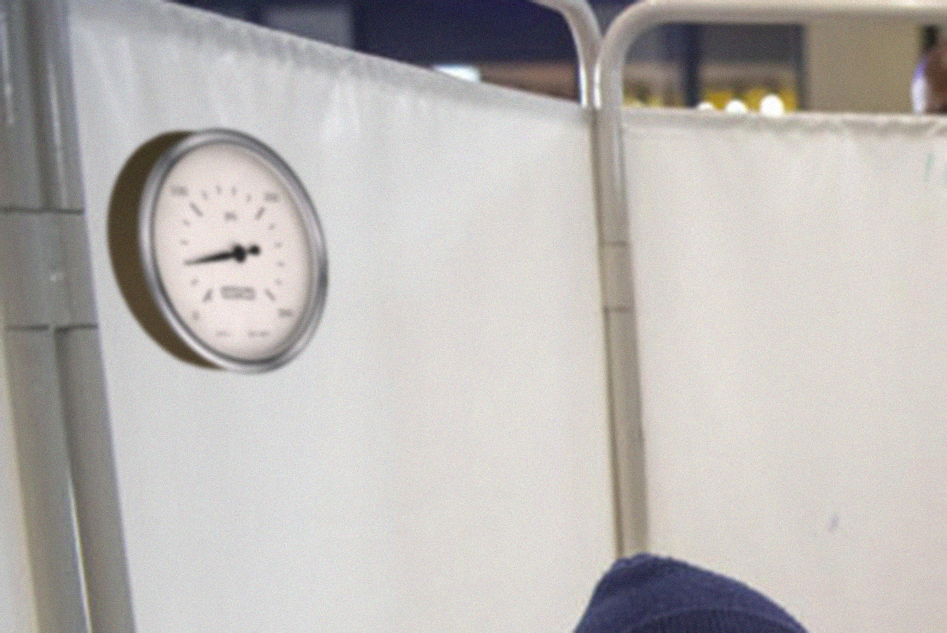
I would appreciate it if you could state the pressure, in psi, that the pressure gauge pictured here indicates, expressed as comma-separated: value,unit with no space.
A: 40,psi
